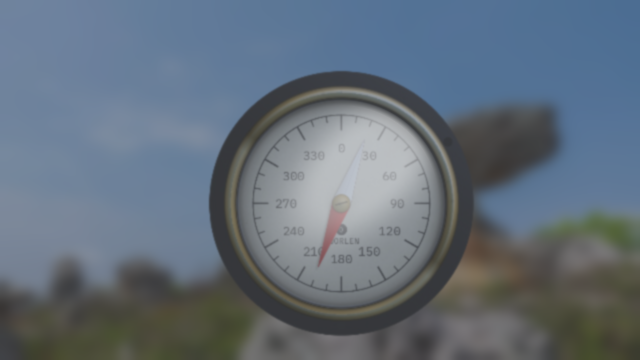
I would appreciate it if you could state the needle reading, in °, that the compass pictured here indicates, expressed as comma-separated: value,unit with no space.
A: 200,°
